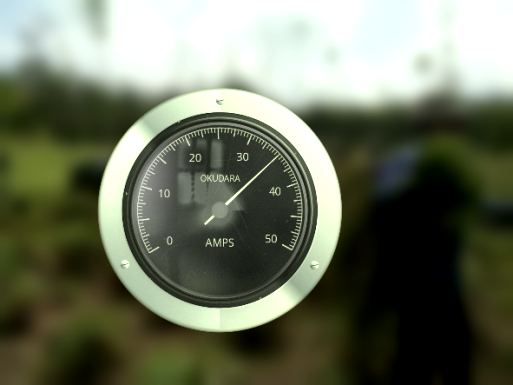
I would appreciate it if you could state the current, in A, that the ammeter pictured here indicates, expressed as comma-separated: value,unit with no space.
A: 35,A
